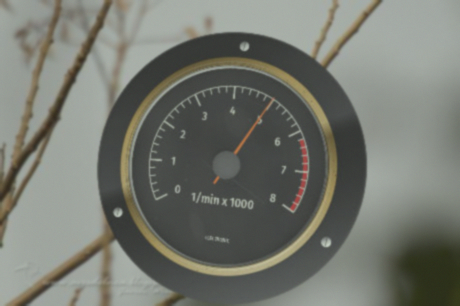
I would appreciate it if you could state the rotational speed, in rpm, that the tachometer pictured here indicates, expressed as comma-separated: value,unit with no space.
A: 5000,rpm
